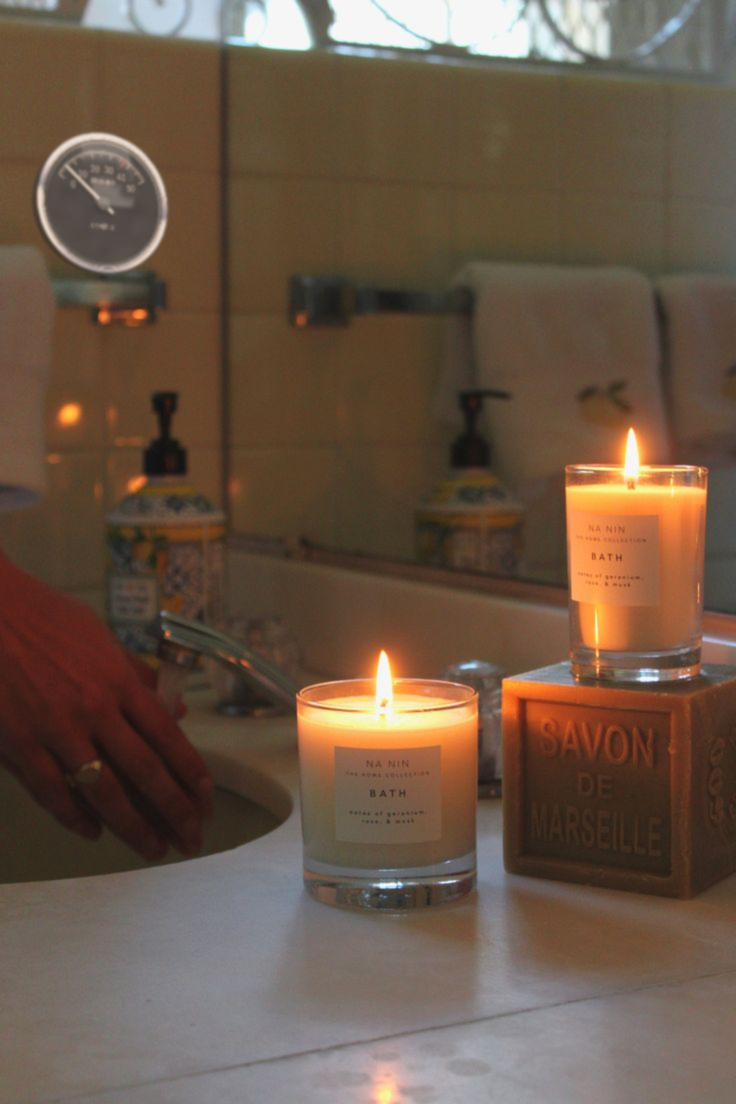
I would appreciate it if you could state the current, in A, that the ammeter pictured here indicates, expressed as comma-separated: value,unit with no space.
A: 5,A
